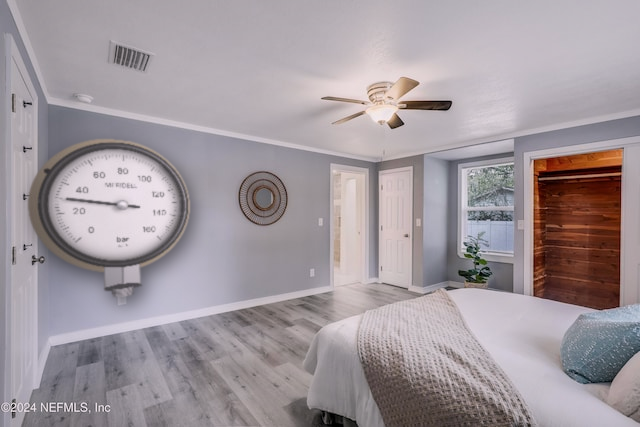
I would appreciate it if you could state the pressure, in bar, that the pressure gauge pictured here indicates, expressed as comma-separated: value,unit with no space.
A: 30,bar
